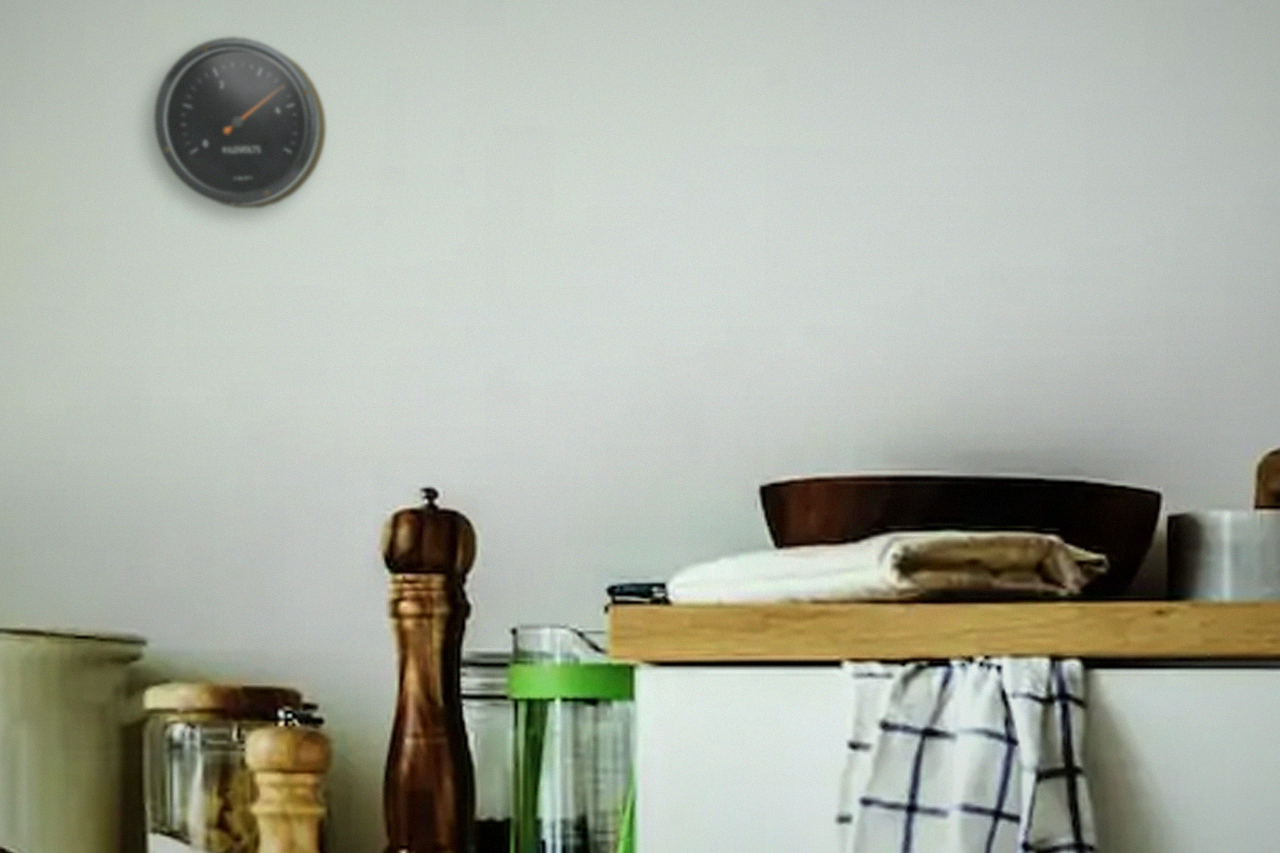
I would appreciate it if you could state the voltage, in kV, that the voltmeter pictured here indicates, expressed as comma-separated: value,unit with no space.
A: 3.6,kV
